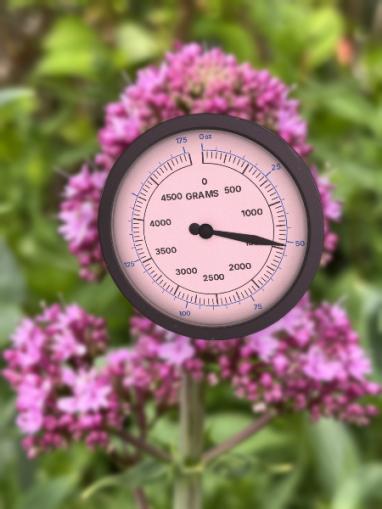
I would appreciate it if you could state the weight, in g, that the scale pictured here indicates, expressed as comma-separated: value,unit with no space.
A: 1450,g
